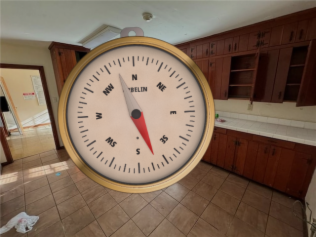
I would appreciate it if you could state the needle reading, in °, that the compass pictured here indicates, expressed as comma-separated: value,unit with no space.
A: 160,°
